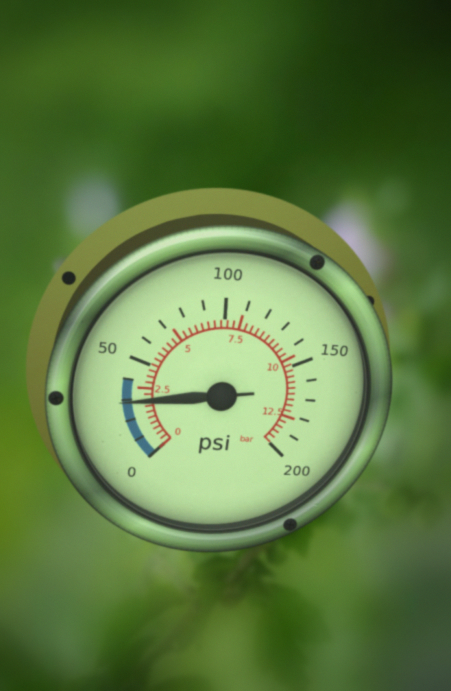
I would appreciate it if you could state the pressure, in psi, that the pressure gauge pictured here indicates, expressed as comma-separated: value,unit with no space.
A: 30,psi
